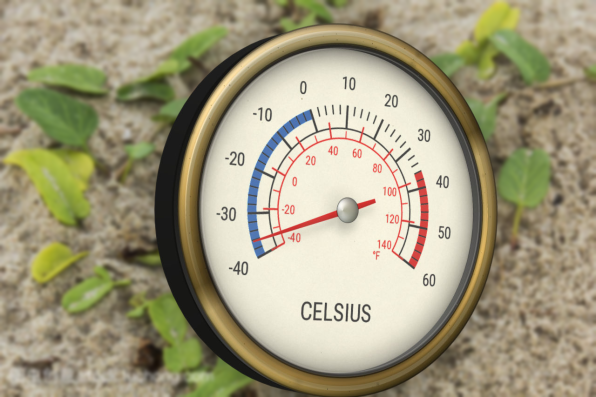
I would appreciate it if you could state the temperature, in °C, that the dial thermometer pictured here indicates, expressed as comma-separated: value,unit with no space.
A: -36,°C
